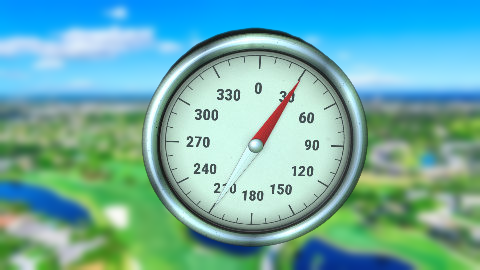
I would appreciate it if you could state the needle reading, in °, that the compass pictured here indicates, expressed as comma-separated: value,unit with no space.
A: 30,°
